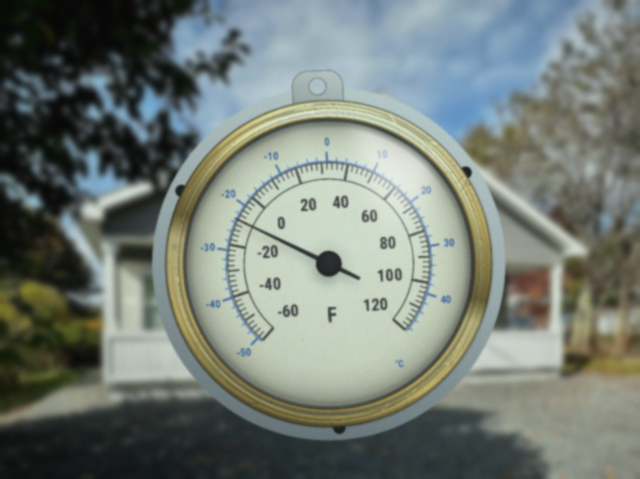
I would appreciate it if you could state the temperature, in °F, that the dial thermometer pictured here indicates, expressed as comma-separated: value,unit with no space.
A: -10,°F
